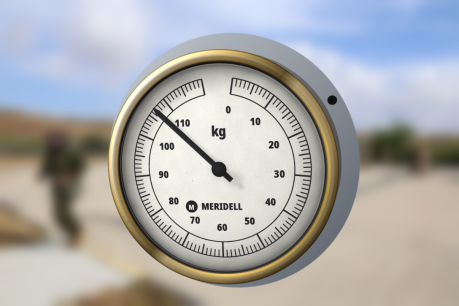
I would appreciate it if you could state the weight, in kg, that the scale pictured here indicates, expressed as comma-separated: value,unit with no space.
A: 107,kg
